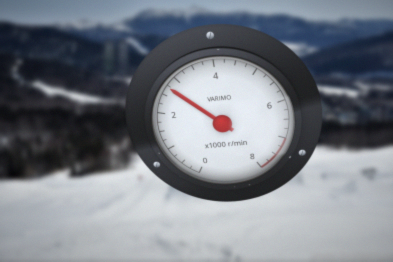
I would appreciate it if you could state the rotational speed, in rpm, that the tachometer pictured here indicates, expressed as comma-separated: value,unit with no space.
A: 2750,rpm
